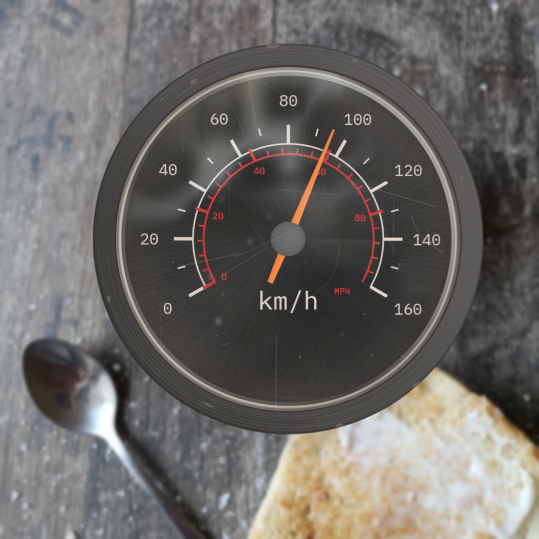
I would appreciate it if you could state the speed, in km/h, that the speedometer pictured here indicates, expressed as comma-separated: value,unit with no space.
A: 95,km/h
